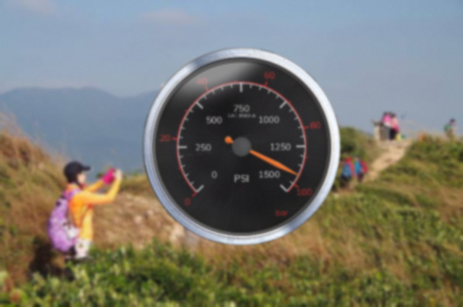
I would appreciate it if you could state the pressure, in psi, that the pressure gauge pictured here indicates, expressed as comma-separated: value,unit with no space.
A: 1400,psi
